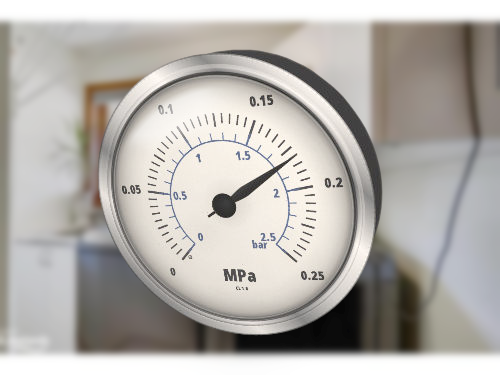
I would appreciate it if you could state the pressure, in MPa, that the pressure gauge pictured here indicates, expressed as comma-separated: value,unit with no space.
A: 0.18,MPa
